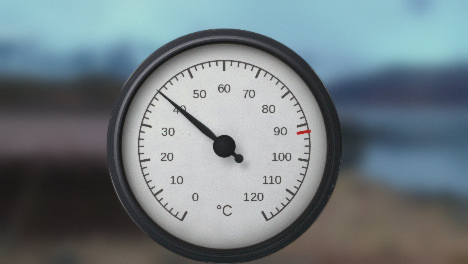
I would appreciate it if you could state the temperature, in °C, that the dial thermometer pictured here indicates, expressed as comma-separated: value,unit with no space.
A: 40,°C
